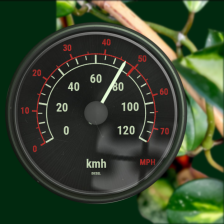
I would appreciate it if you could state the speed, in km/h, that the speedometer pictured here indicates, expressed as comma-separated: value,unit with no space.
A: 75,km/h
